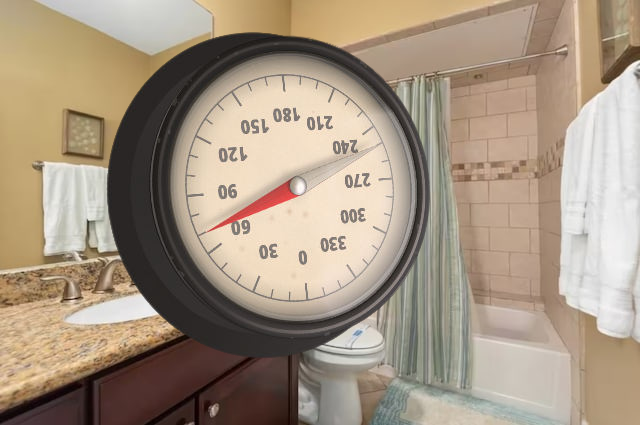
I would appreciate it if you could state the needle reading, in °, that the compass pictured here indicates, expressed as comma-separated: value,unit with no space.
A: 70,°
